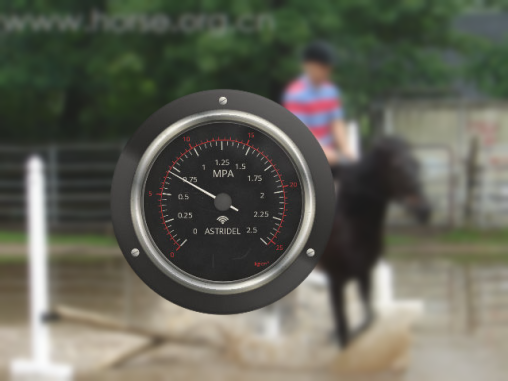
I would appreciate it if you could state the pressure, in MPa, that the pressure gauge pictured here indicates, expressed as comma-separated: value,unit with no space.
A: 0.7,MPa
